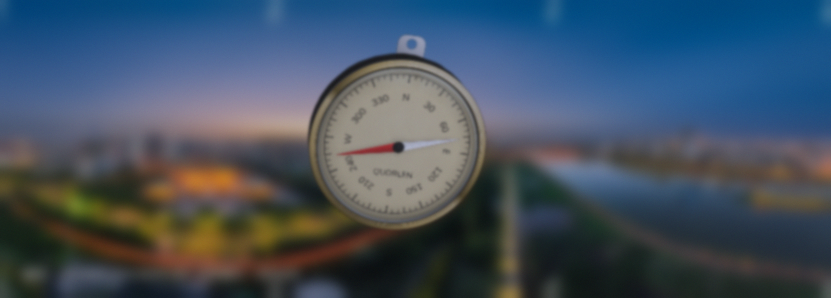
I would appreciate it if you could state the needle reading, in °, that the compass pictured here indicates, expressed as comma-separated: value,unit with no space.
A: 255,°
